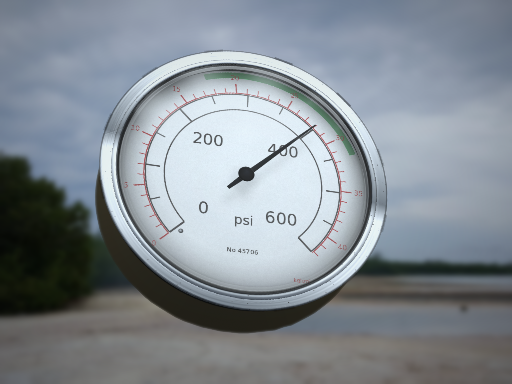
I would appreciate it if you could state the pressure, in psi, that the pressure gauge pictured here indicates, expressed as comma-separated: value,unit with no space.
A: 400,psi
